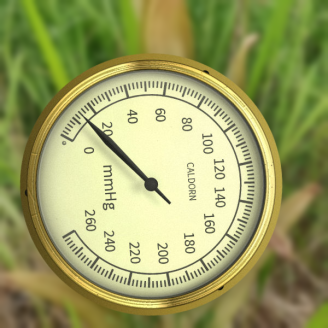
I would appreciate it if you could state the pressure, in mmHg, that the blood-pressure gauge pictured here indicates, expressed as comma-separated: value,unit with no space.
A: 14,mmHg
